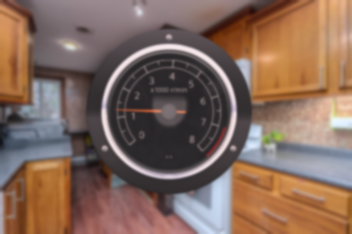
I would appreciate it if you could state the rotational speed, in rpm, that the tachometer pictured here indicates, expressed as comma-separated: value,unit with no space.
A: 1250,rpm
